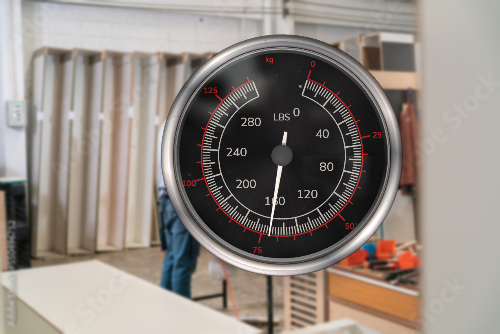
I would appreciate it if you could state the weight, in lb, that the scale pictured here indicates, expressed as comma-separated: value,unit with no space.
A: 160,lb
